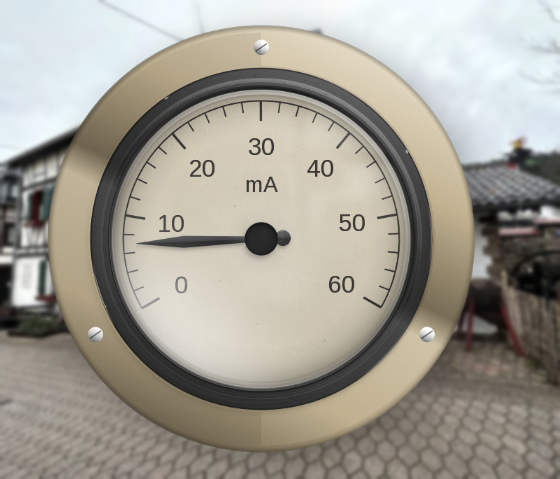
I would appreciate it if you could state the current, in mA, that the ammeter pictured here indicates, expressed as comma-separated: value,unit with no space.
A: 7,mA
